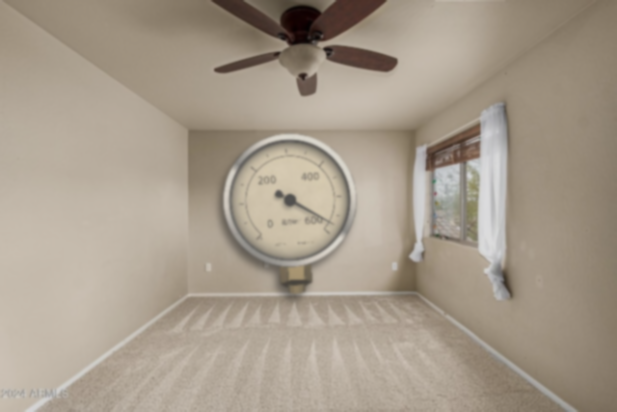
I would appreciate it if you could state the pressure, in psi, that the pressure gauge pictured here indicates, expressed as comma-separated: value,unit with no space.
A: 575,psi
